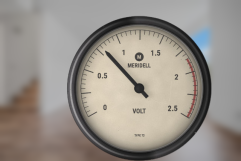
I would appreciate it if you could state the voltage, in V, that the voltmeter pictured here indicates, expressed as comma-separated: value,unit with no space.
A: 0.8,V
